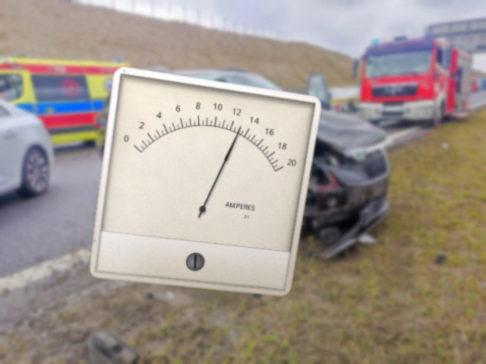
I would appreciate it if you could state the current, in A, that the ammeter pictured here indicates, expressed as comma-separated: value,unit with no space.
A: 13,A
